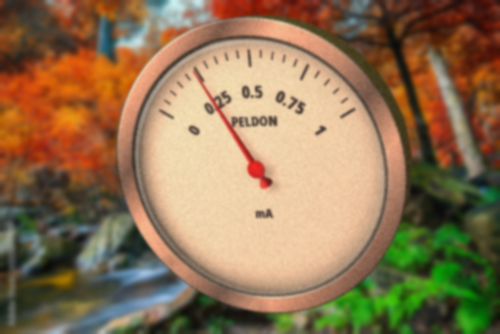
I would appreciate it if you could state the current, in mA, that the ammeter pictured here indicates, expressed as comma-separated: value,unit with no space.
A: 0.25,mA
